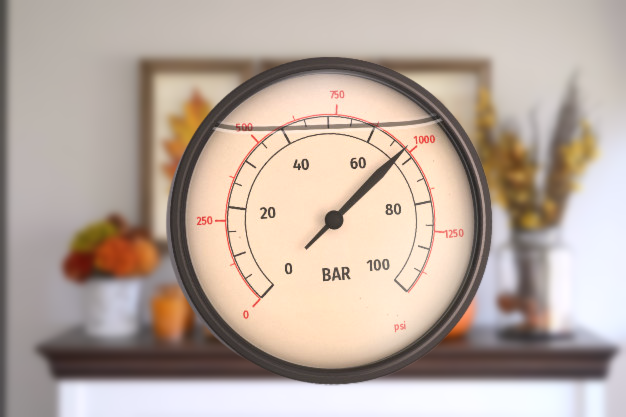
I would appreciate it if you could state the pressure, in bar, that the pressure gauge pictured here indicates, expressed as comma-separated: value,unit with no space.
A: 67.5,bar
